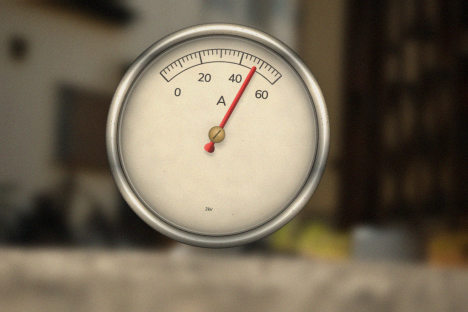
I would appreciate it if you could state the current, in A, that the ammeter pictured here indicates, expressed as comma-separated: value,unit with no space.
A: 48,A
